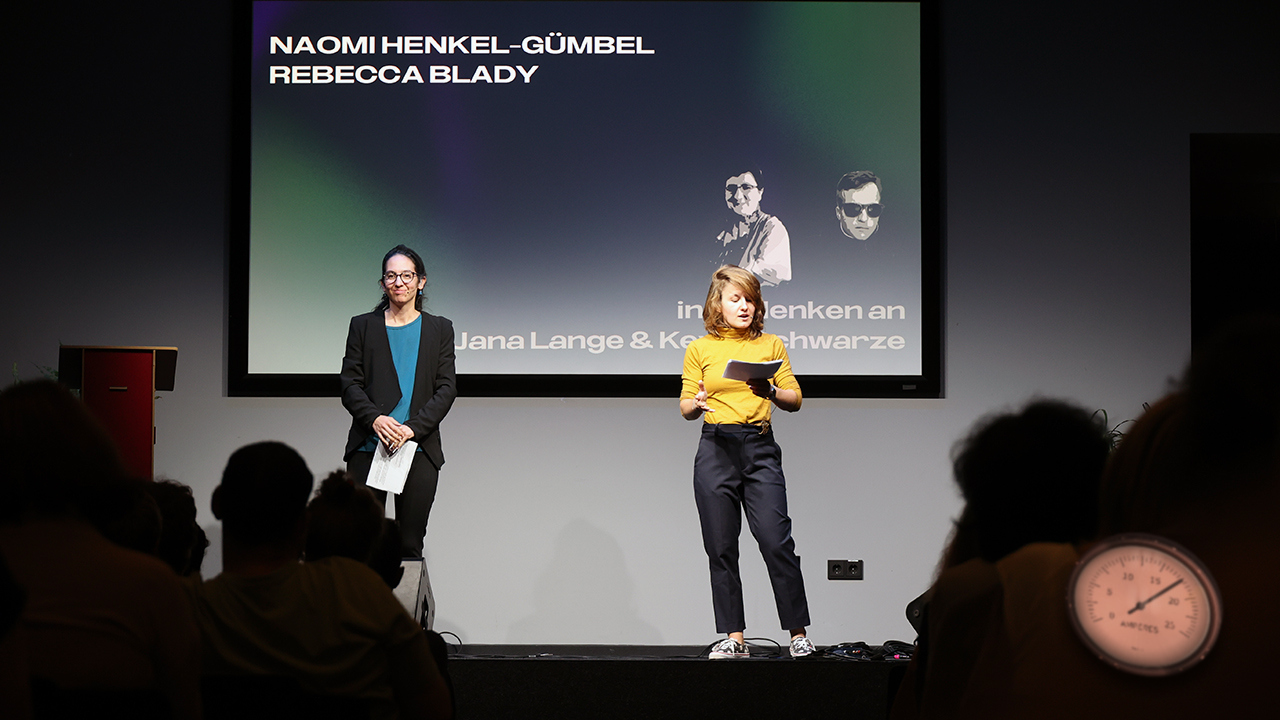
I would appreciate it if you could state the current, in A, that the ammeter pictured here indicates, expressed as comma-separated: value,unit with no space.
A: 17.5,A
